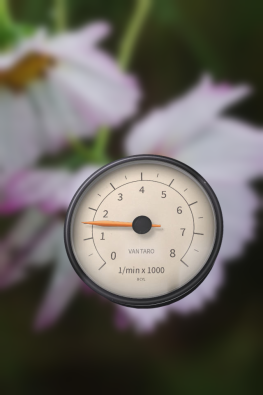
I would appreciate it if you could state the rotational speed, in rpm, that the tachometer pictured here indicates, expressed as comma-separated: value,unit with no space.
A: 1500,rpm
